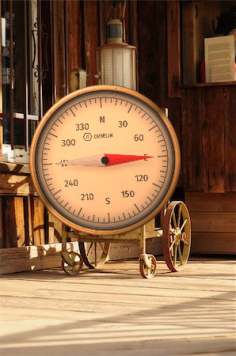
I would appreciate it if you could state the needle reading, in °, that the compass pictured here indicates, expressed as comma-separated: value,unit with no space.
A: 90,°
